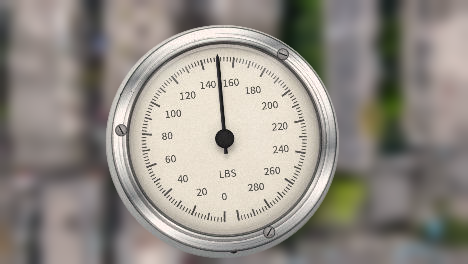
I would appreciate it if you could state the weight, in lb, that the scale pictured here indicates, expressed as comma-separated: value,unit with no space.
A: 150,lb
